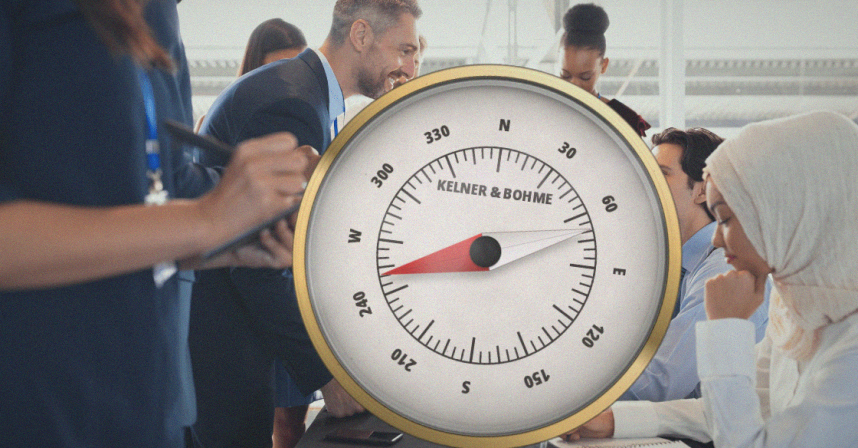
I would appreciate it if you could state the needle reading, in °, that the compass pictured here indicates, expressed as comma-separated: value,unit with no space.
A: 250,°
